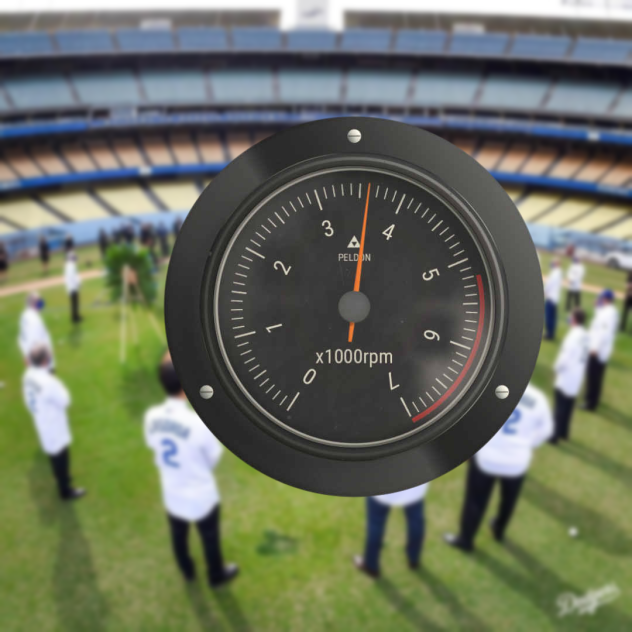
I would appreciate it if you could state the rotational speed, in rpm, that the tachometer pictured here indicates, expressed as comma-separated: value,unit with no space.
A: 3600,rpm
